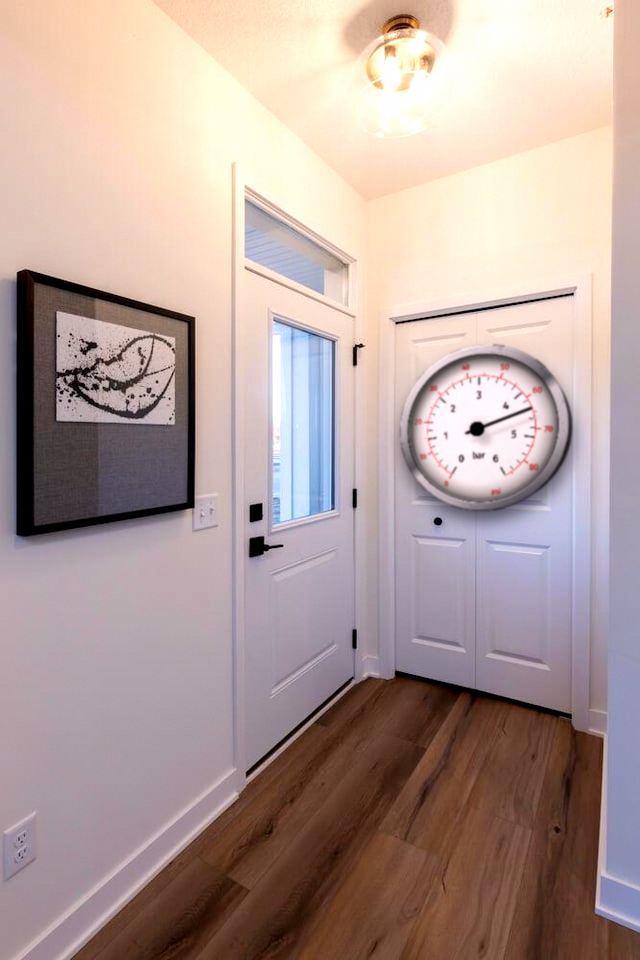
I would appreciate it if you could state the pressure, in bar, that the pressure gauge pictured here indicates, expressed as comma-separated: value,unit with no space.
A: 4.4,bar
